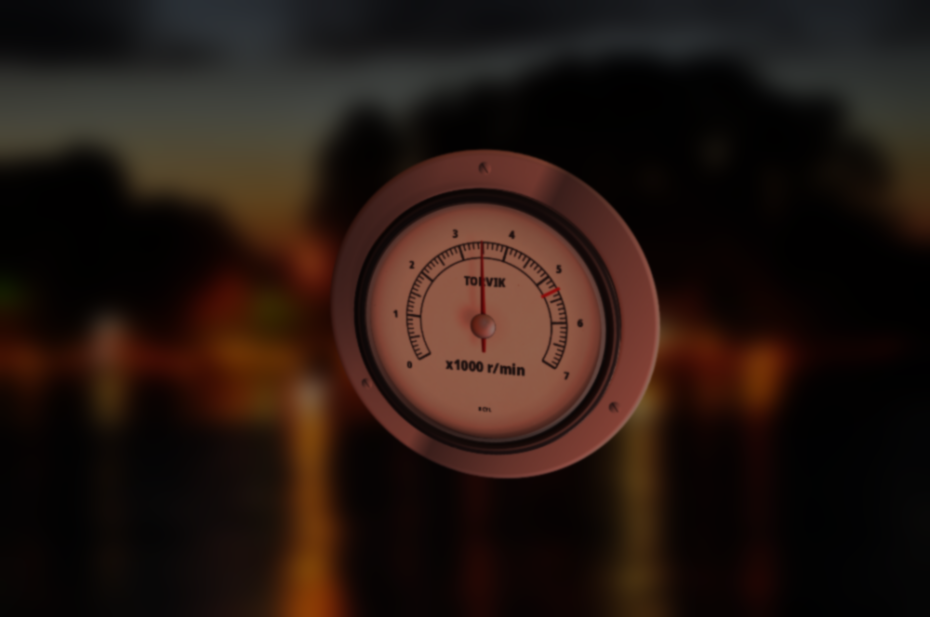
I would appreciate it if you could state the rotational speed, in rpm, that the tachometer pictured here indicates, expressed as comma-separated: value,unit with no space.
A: 3500,rpm
